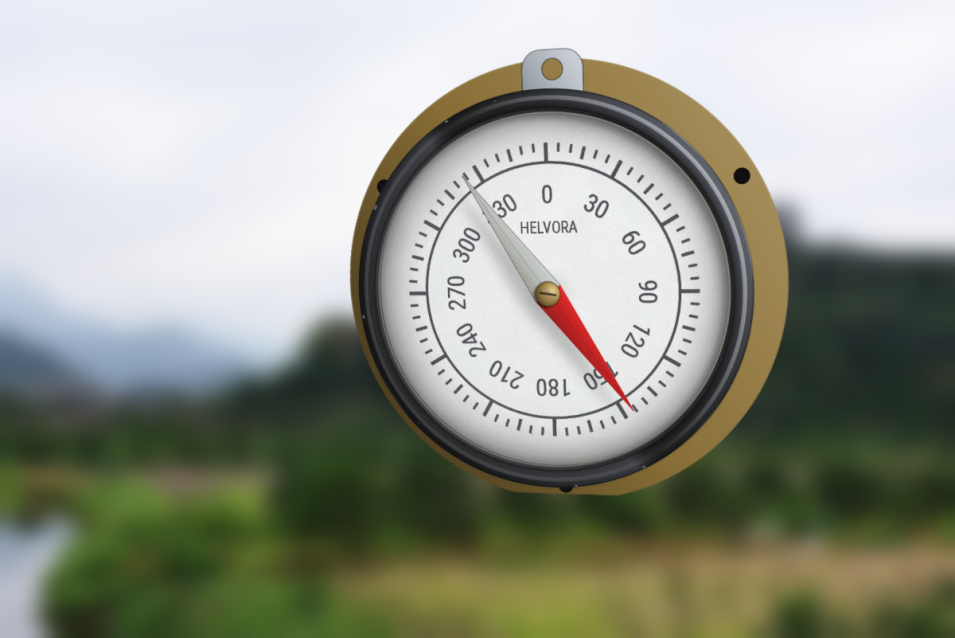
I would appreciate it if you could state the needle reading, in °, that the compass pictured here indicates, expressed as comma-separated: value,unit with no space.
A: 145,°
